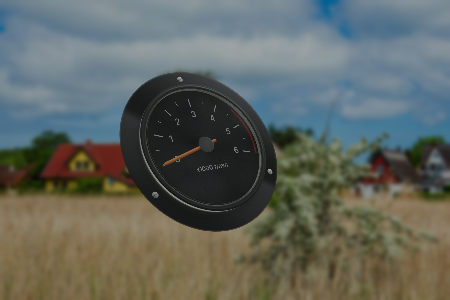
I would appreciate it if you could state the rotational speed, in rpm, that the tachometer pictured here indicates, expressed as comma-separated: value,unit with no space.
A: 0,rpm
